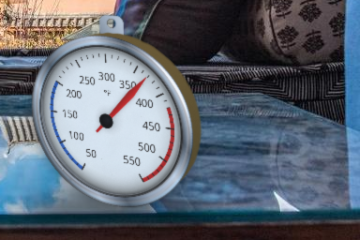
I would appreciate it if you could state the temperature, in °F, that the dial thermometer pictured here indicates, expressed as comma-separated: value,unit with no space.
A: 370,°F
